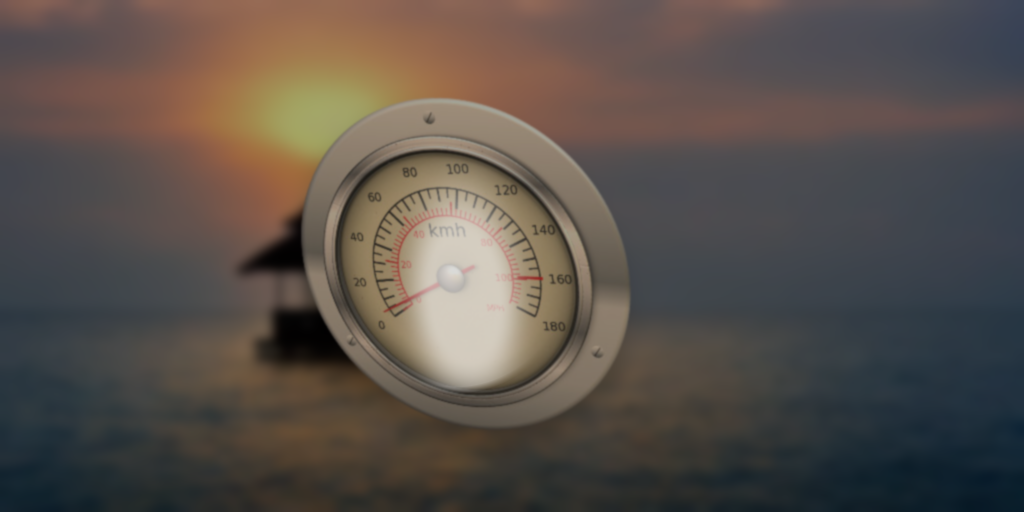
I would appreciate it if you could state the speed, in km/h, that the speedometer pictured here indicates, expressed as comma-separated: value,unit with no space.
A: 5,km/h
